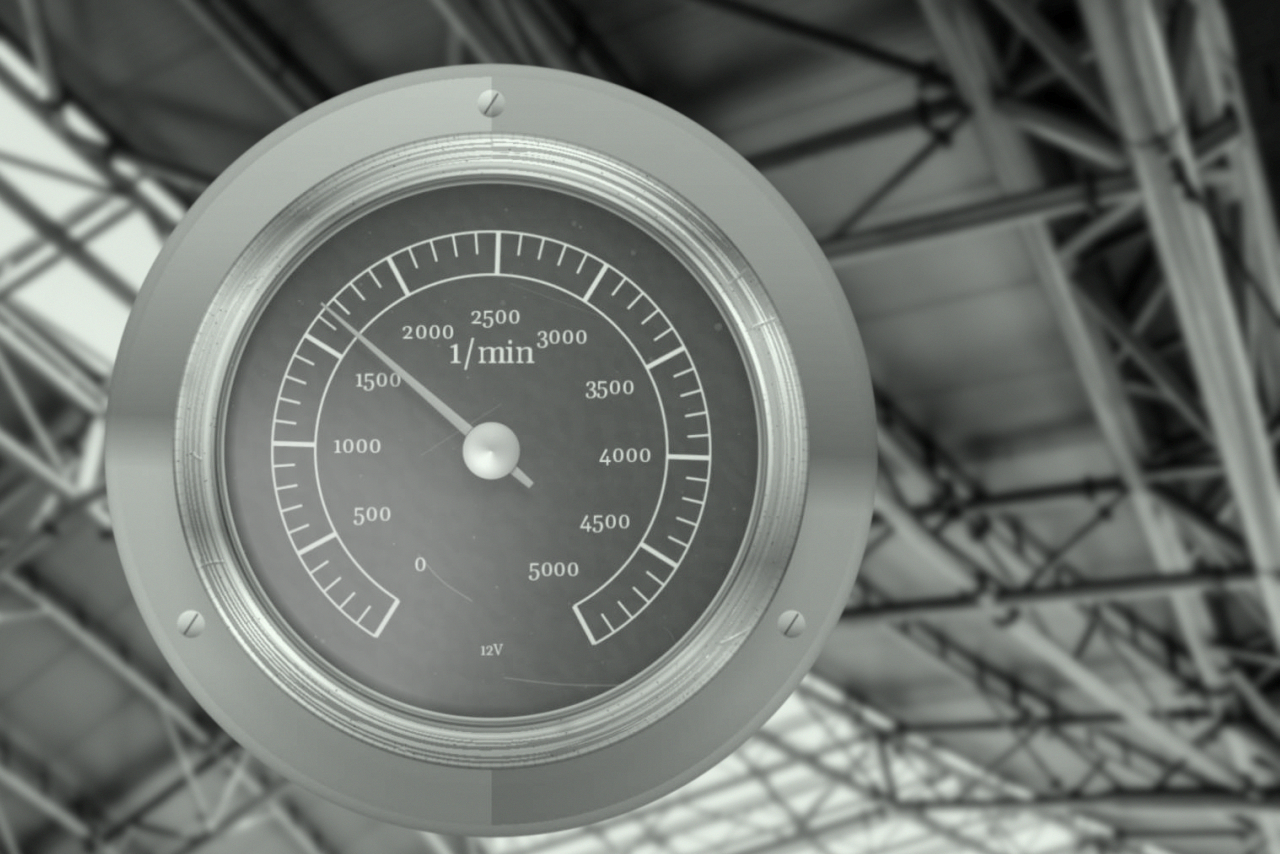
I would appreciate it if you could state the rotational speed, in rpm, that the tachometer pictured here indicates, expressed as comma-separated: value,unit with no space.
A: 1650,rpm
